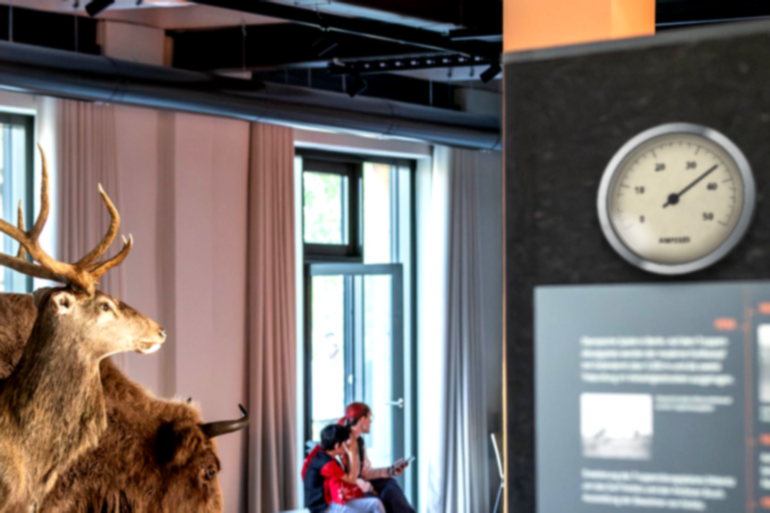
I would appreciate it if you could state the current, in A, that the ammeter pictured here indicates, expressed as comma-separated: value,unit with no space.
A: 36,A
